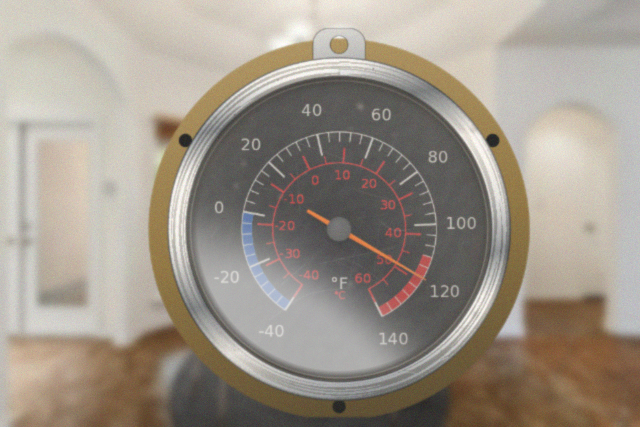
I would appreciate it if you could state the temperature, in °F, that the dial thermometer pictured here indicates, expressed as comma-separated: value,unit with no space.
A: 120,°F
